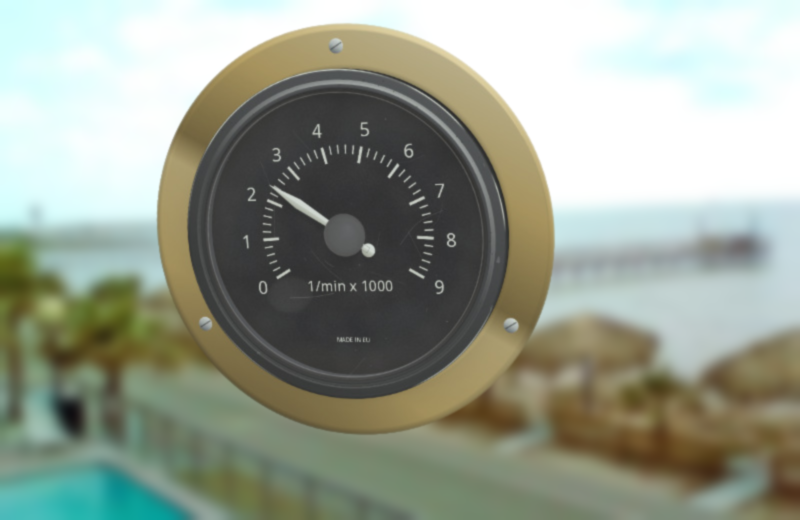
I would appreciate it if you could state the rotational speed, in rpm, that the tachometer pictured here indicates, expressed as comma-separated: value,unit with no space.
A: 2400,rpm
